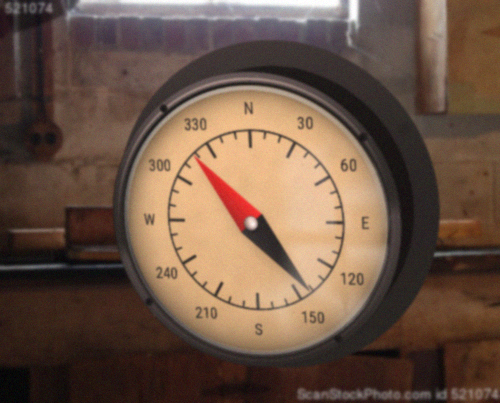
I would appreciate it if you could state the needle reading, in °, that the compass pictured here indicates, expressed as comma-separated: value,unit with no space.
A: 320,°
